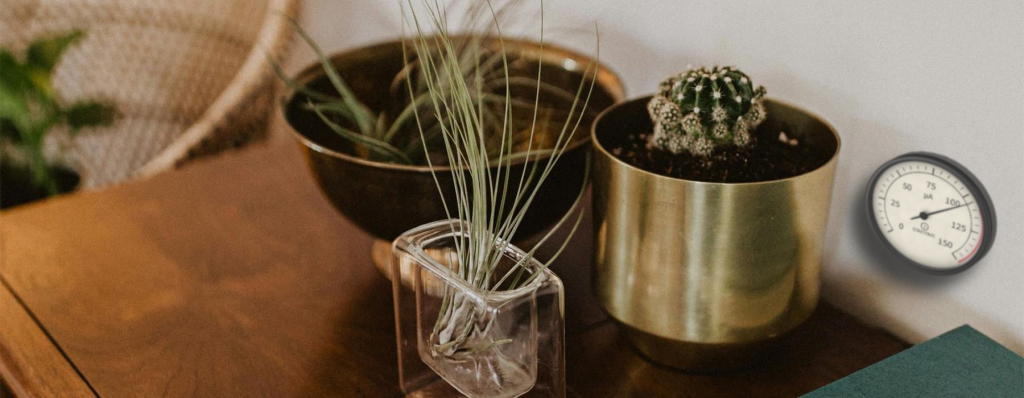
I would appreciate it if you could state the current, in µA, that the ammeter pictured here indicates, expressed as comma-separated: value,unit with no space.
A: 105,µA
